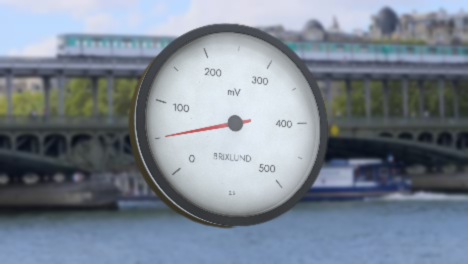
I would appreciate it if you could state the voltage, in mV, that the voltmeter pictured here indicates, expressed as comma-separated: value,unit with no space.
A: 50,mV
